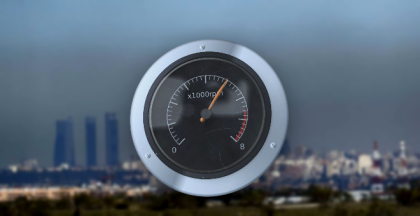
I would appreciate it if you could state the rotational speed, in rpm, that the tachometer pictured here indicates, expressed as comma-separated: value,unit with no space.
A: 5000,rpm
